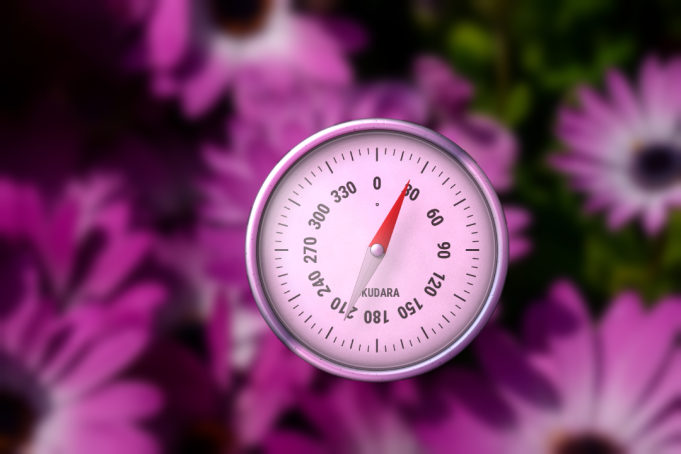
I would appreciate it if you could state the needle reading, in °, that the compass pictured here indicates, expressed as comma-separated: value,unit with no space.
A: 25,°
